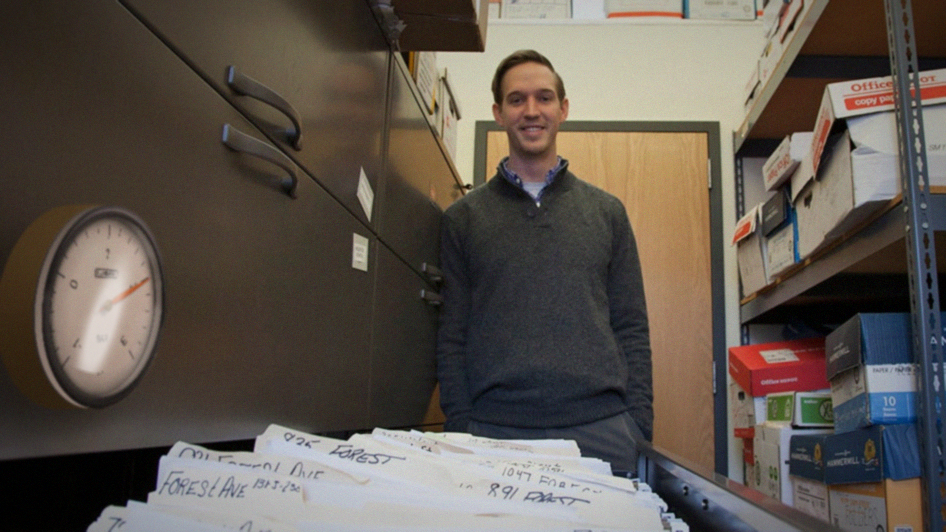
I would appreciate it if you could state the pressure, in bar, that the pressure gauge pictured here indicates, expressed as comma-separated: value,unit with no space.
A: 2,bar
